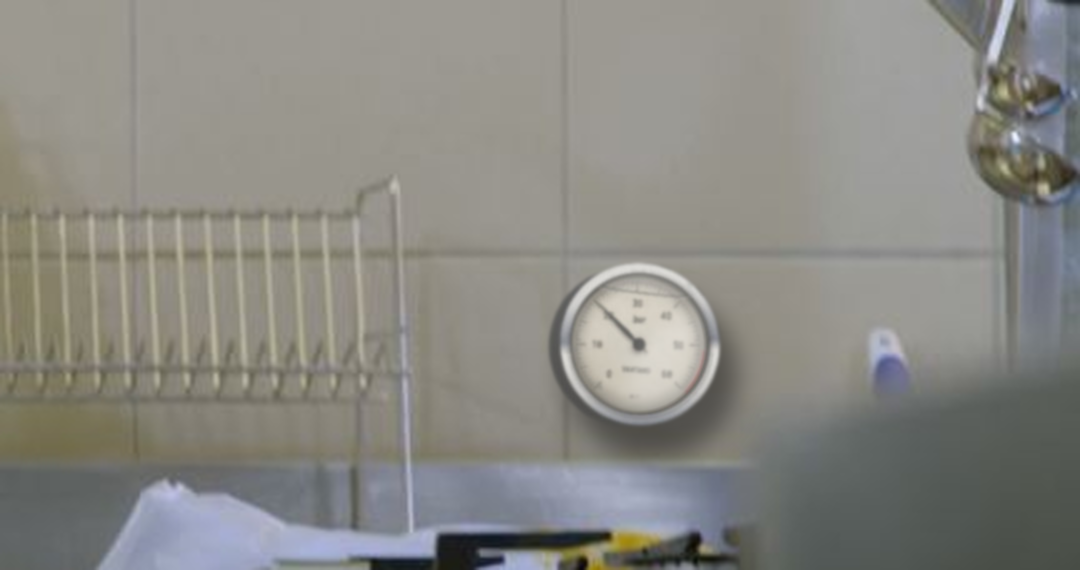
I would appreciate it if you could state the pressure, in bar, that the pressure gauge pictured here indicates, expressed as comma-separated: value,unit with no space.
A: 20,bar
